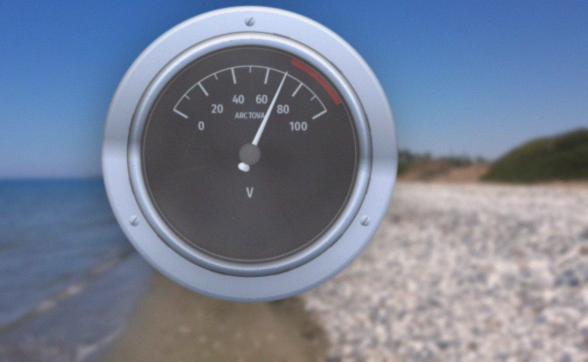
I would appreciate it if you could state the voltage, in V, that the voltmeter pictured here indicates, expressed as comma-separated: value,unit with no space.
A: 70,V
